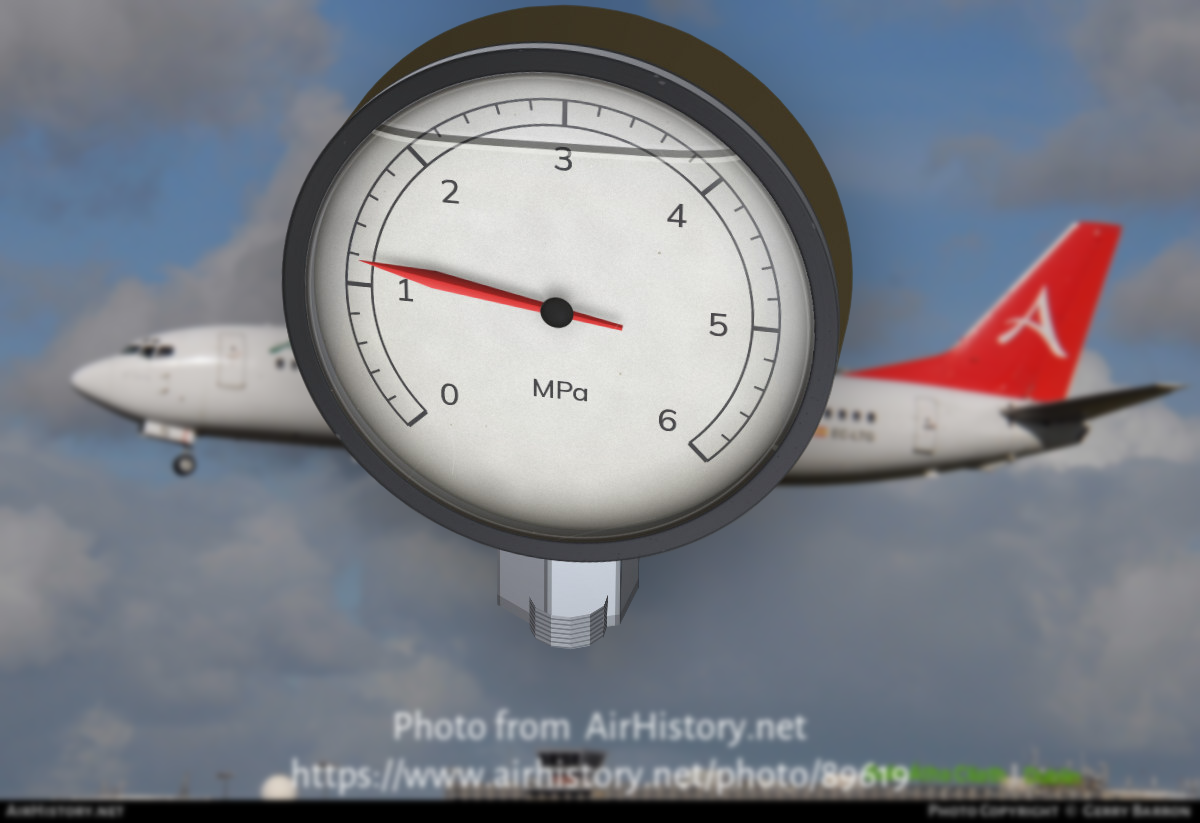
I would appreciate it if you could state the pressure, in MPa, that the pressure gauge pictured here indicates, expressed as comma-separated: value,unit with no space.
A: 1.2,MPa
